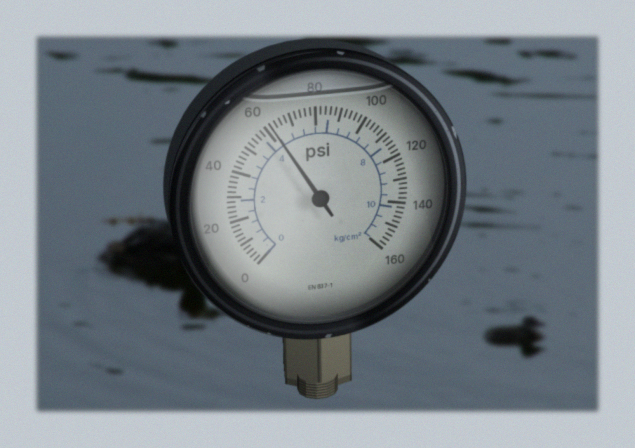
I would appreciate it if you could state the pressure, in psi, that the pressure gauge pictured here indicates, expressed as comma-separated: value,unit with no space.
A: 62,psi
